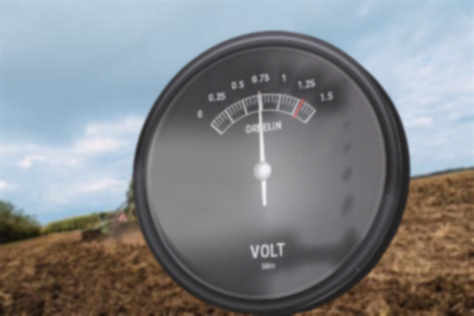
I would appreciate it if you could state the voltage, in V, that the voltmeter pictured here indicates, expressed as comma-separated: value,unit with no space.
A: 0.75,V
